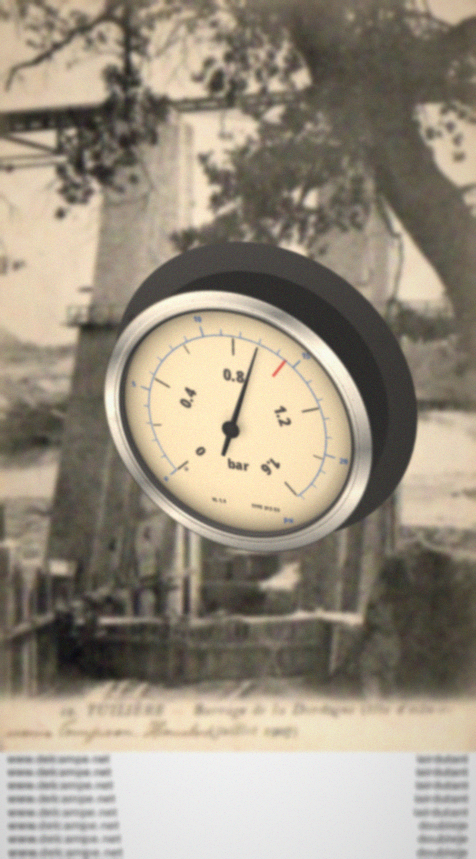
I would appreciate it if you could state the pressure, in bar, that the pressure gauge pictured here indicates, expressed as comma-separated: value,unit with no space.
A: 0.9,bar
